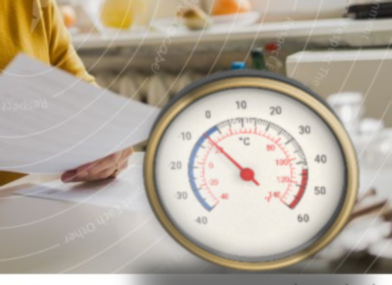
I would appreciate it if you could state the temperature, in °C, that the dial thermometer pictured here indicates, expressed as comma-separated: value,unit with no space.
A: -5,°C
